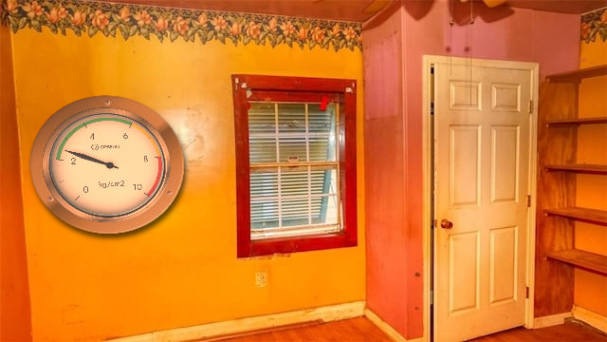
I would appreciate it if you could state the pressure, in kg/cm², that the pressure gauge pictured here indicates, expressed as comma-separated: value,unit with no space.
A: 2.5,kg/cm²
